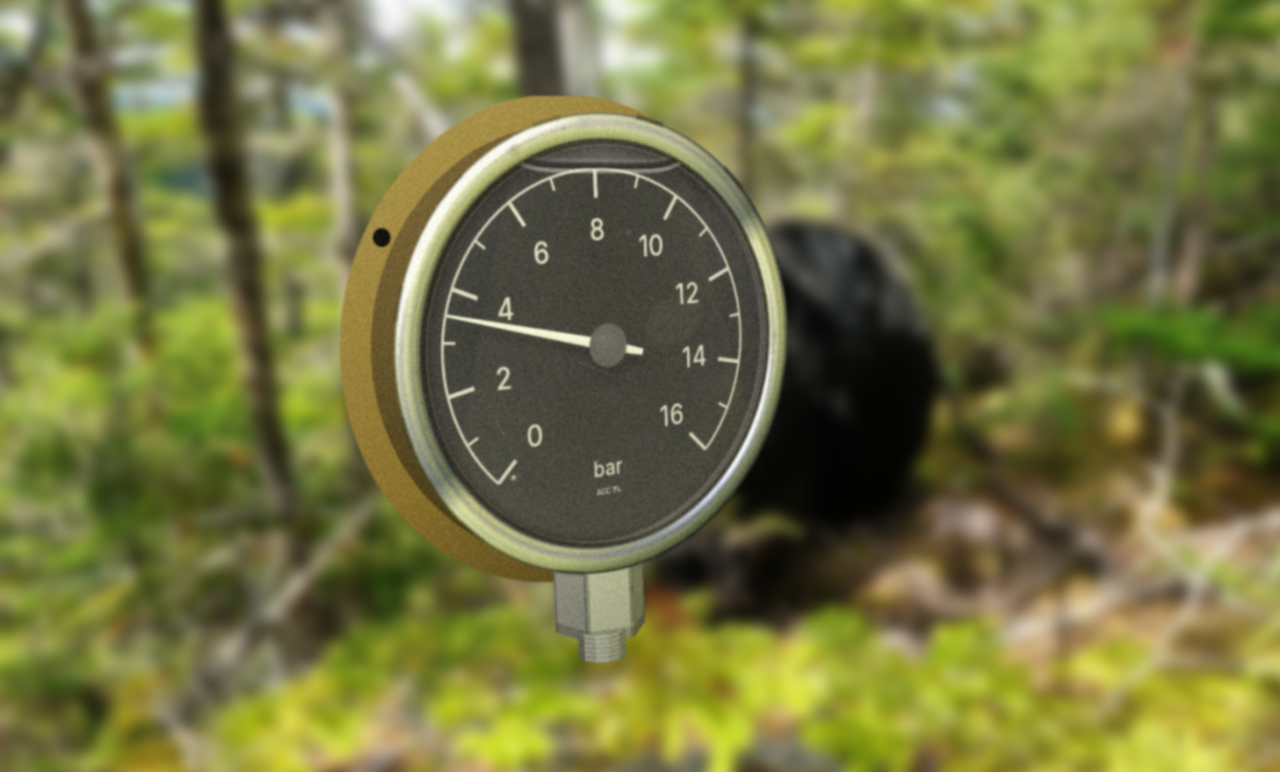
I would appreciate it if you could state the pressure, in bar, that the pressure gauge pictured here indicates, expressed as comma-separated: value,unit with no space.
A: 3.5,bar
